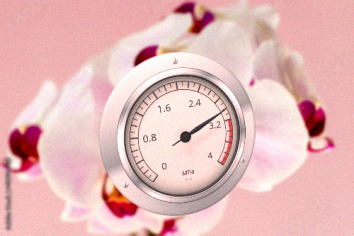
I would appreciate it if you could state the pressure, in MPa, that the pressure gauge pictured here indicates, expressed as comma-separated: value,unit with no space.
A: 3,MPa
